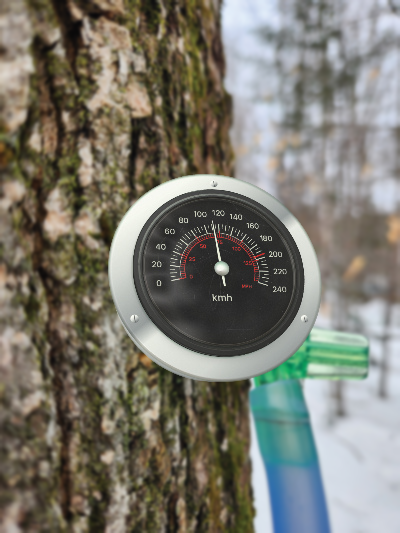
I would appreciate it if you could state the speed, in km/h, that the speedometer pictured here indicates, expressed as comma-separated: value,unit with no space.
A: 110,km/h
